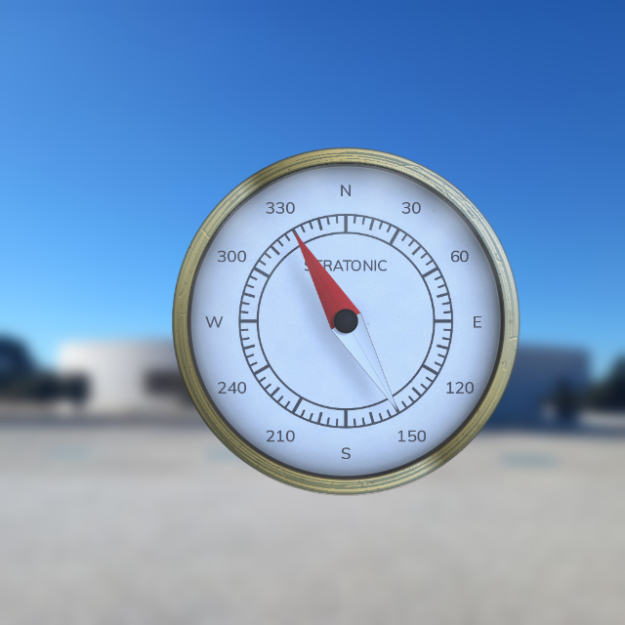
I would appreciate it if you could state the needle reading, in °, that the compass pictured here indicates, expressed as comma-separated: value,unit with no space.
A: 330,°
